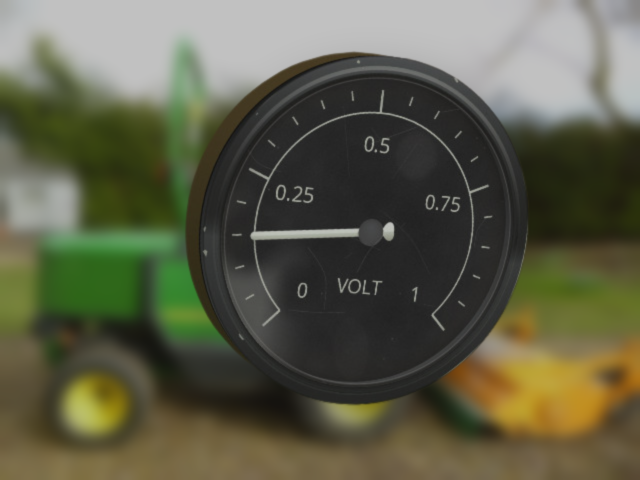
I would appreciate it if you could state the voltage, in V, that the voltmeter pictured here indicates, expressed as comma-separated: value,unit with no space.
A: 0.15,V
